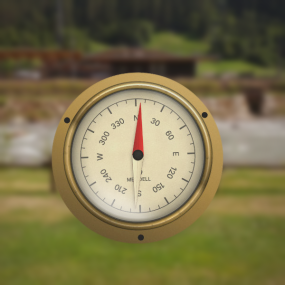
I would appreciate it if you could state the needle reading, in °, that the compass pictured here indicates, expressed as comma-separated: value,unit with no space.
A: 5,°
